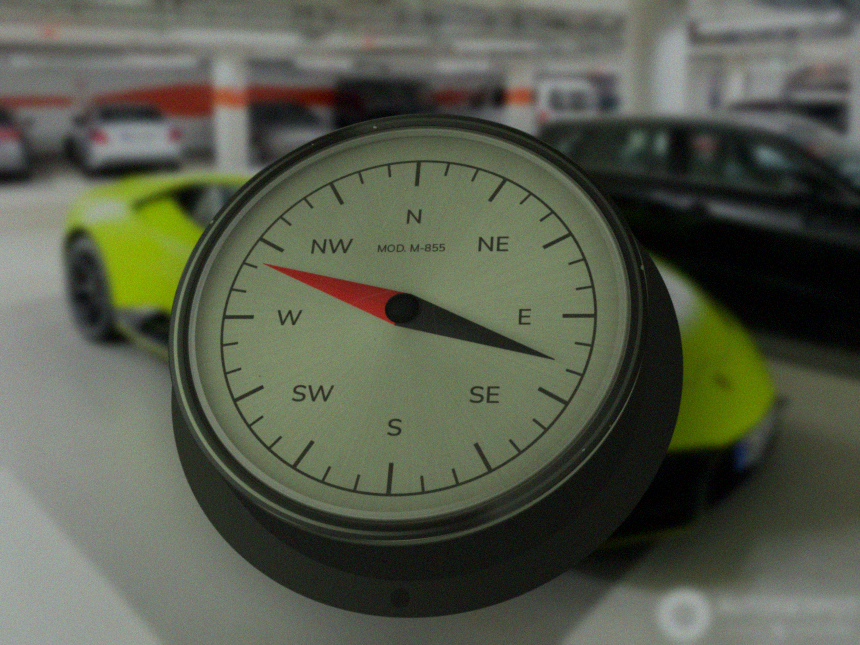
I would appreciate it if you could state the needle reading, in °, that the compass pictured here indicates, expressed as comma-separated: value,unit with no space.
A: 290,°
